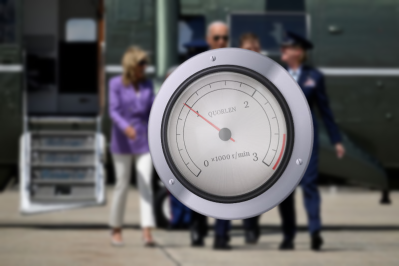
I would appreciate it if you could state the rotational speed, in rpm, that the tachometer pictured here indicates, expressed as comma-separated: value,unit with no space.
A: 1000,rpm
